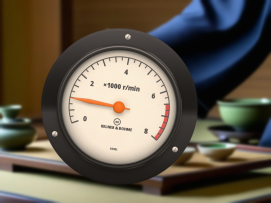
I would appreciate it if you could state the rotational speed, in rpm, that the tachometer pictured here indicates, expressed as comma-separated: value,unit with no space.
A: 1000,rpm
